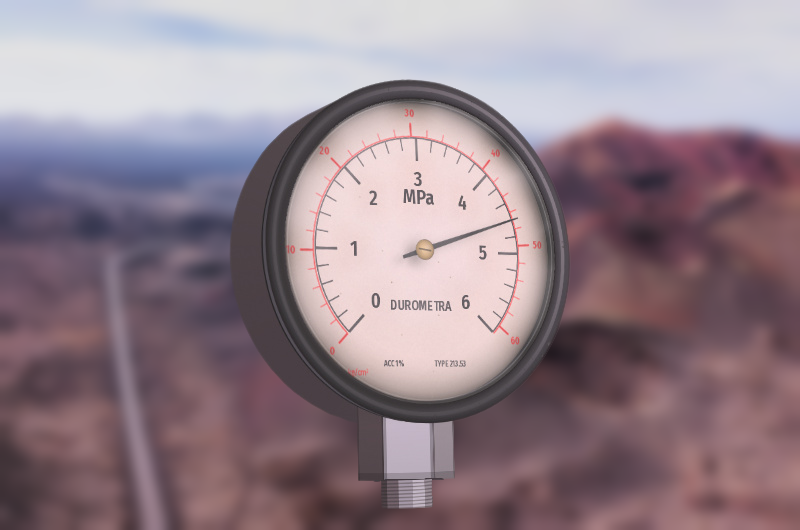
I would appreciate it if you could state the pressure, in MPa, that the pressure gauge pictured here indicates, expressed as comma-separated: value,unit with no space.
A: 4.6,MPa
